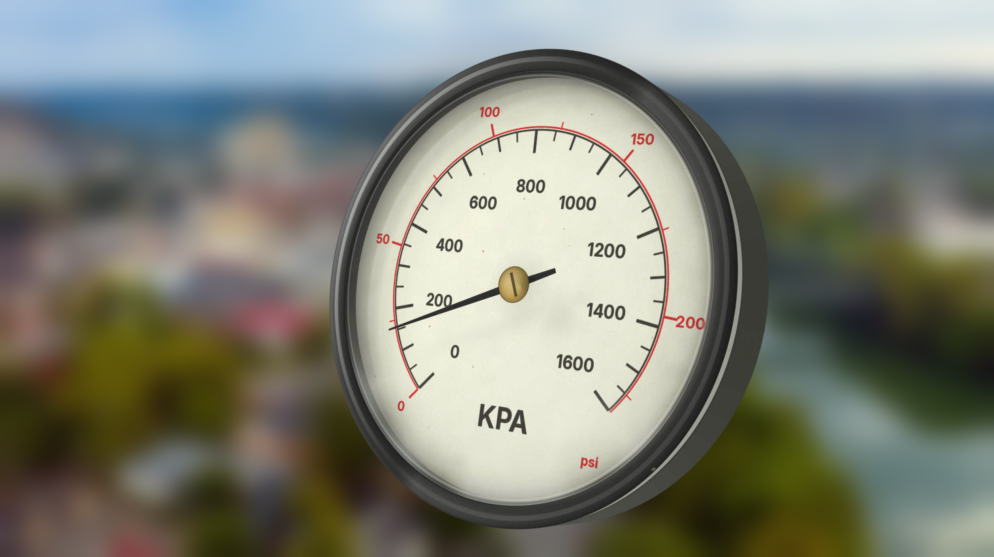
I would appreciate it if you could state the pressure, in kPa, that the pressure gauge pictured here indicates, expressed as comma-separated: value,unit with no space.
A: 150,kPa
